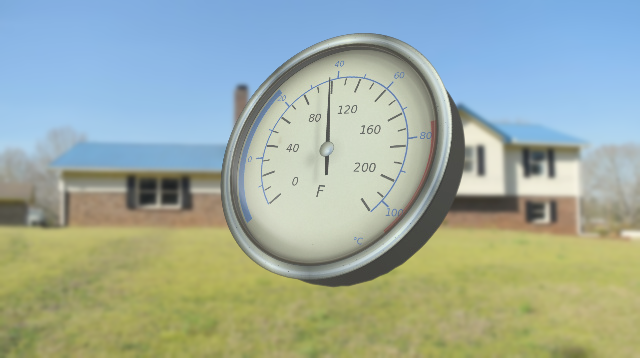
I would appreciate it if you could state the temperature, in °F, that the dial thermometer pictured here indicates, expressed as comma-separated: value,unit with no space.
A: 100,°F
